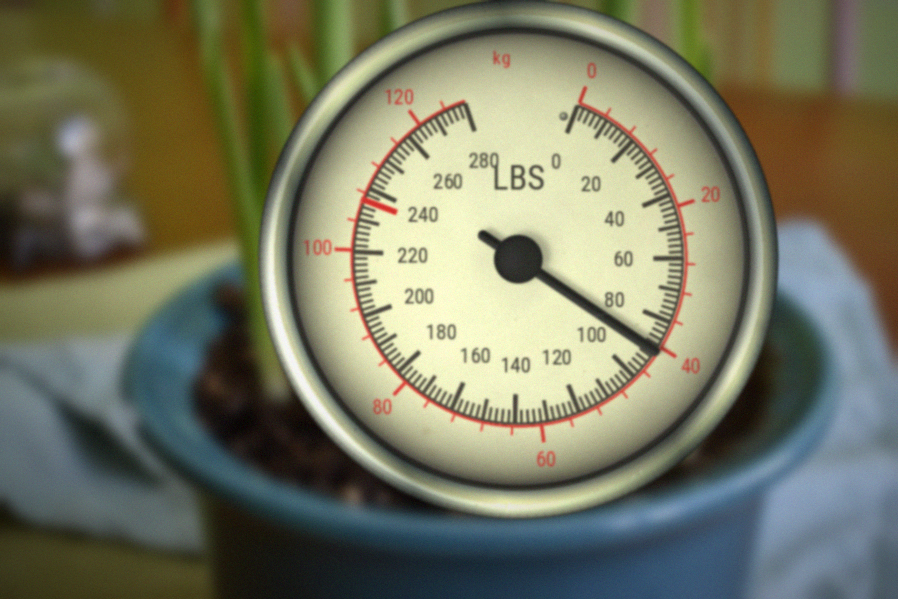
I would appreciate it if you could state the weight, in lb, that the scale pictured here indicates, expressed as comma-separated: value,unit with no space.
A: 90,lb
